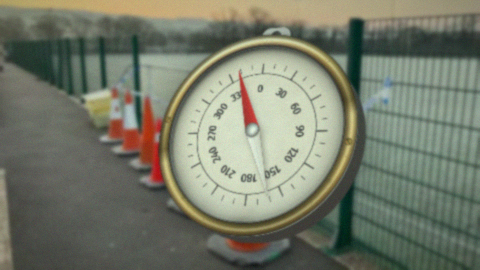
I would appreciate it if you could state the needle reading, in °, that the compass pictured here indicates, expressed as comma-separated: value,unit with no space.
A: 340,°
